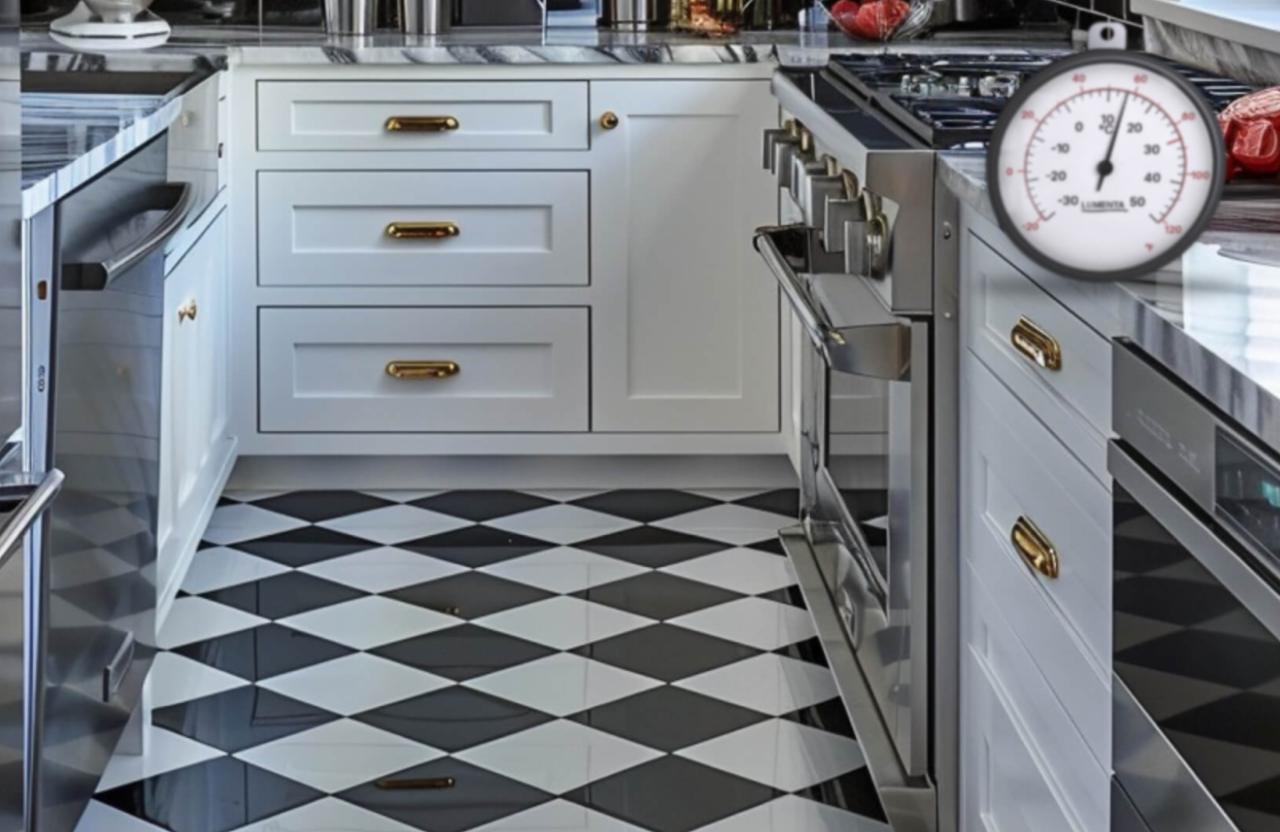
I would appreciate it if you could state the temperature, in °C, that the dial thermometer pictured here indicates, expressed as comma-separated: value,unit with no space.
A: 14,°C
